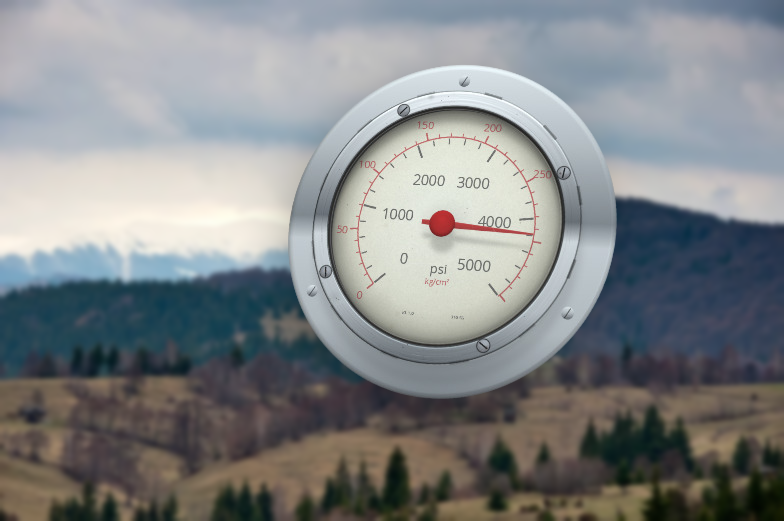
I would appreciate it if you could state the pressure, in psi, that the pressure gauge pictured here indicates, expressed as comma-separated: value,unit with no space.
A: 4200,psi
